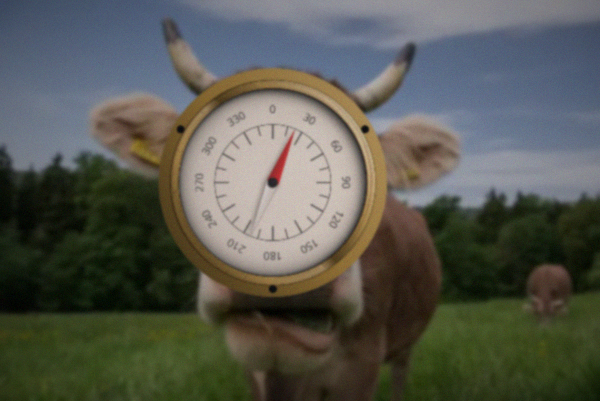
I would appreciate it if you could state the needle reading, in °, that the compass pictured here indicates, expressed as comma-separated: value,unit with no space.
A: 22.5,°
